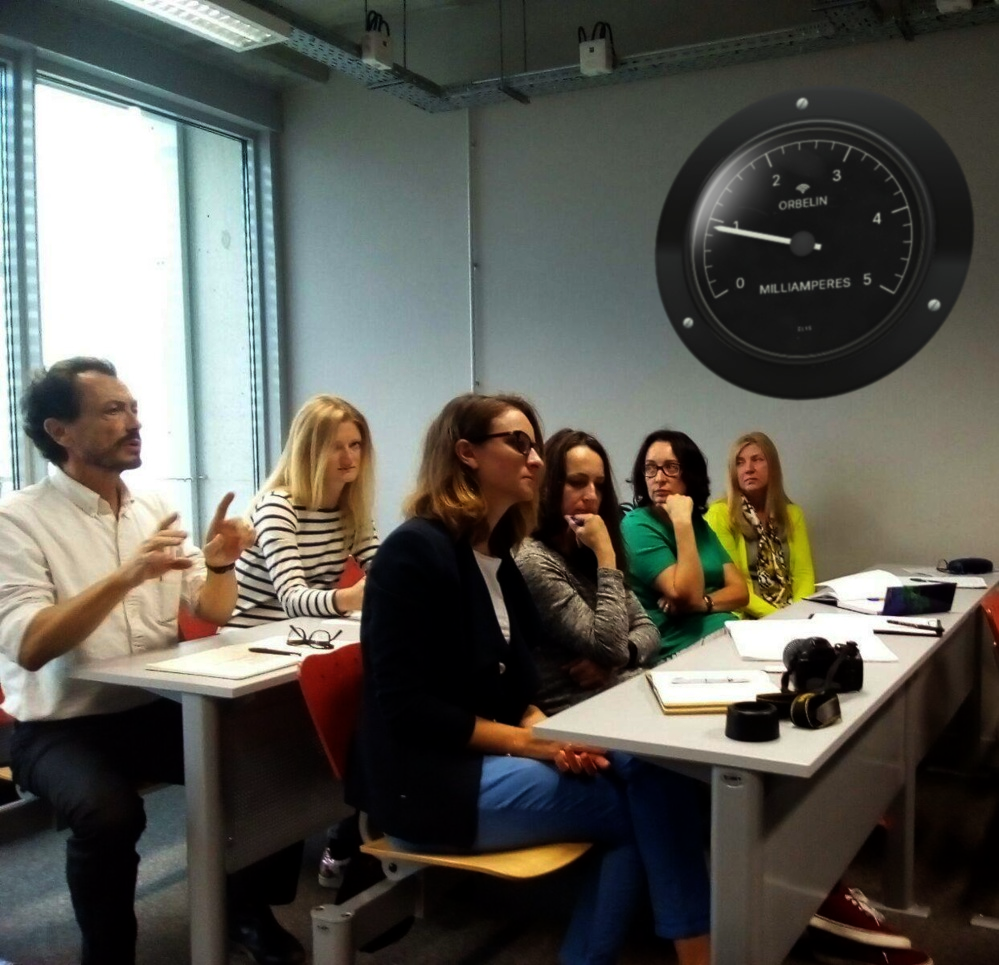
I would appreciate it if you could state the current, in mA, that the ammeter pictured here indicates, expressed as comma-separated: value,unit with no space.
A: 0.9,mA
